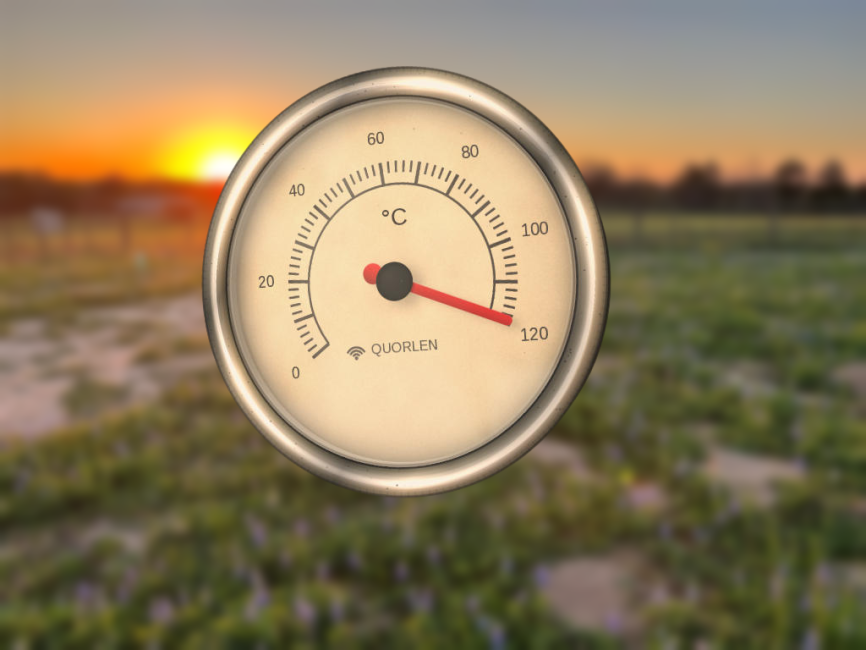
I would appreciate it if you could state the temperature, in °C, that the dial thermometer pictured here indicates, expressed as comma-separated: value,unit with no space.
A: 119,°C
